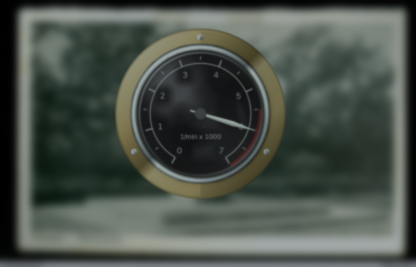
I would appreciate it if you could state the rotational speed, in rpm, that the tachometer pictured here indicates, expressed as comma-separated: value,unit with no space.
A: 6000,rpm
